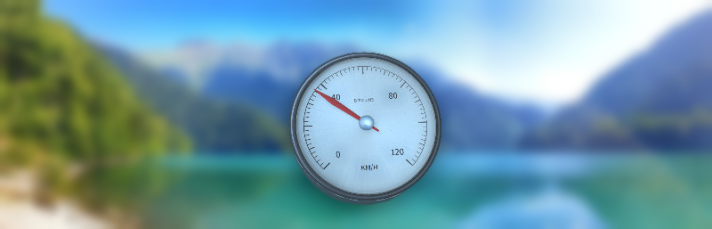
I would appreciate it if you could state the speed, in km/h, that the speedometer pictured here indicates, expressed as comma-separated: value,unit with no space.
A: 36,km/h
